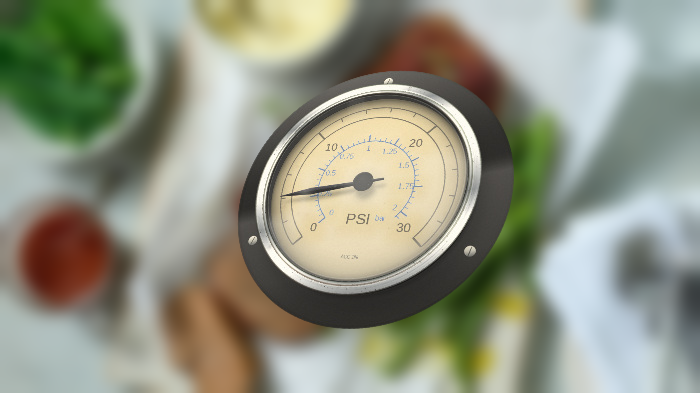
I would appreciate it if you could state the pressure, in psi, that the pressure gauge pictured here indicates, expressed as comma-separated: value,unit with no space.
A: 4,psi
